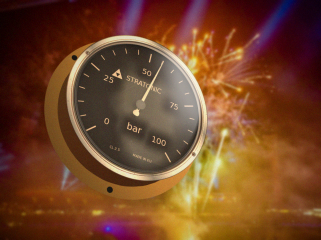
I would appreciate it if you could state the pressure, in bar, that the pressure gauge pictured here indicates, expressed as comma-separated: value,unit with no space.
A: 55,bar
